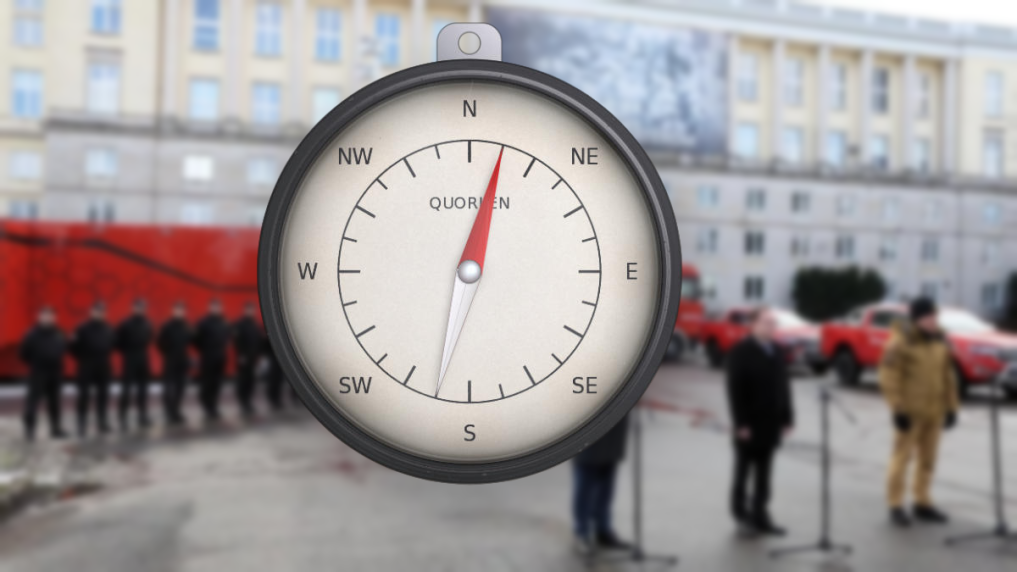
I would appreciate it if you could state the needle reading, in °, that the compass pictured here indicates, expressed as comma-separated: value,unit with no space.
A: 15,°
